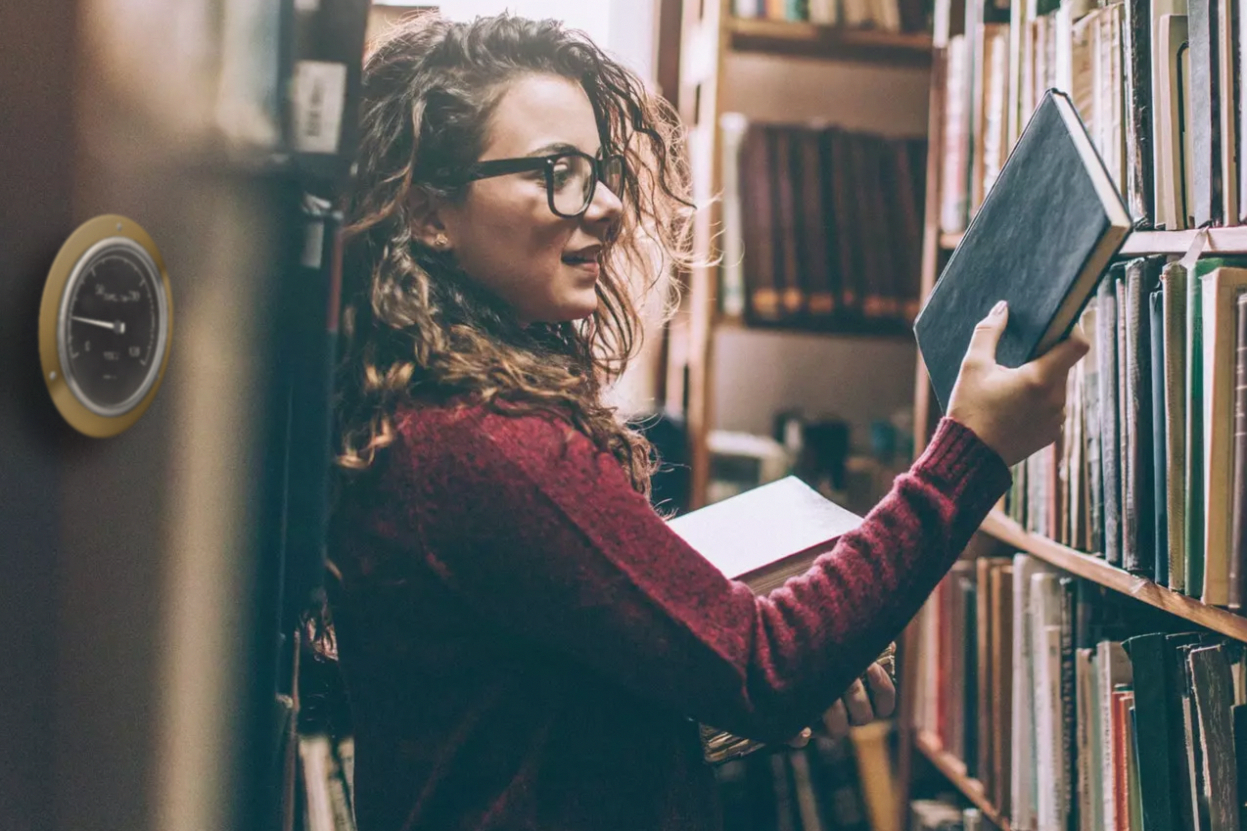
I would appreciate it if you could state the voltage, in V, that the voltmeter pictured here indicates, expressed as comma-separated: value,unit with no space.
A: 20,V
